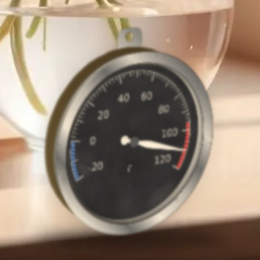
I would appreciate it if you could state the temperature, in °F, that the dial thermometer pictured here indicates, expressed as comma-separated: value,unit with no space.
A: 110,°F
